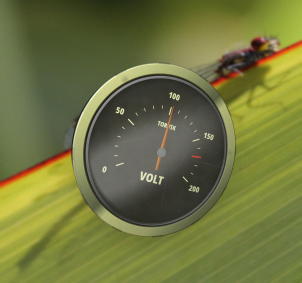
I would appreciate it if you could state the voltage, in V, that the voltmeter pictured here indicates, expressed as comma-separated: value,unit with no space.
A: 100,V
